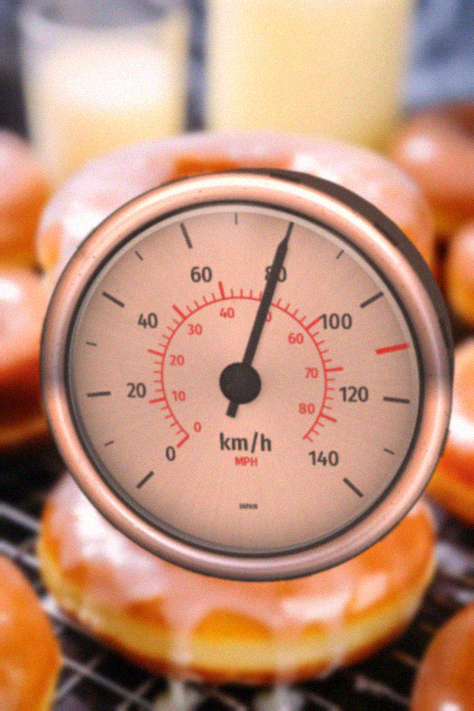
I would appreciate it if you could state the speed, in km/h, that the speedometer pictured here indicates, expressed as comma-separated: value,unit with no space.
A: 80,km/h
